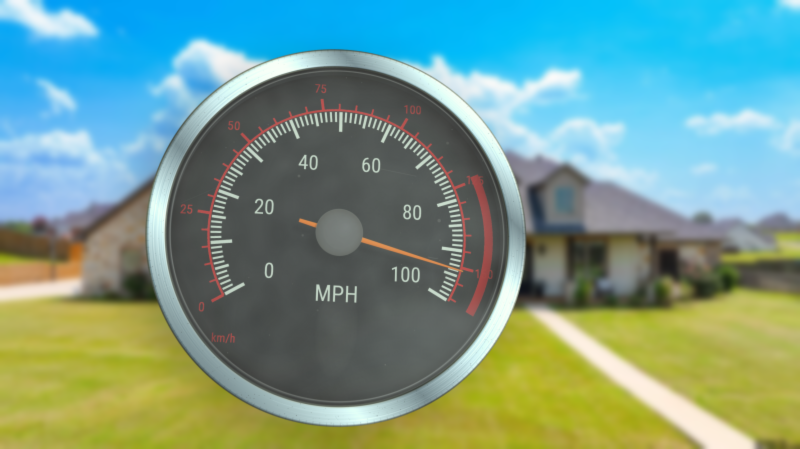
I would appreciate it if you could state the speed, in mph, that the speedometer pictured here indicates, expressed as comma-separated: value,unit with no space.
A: 94,mph
